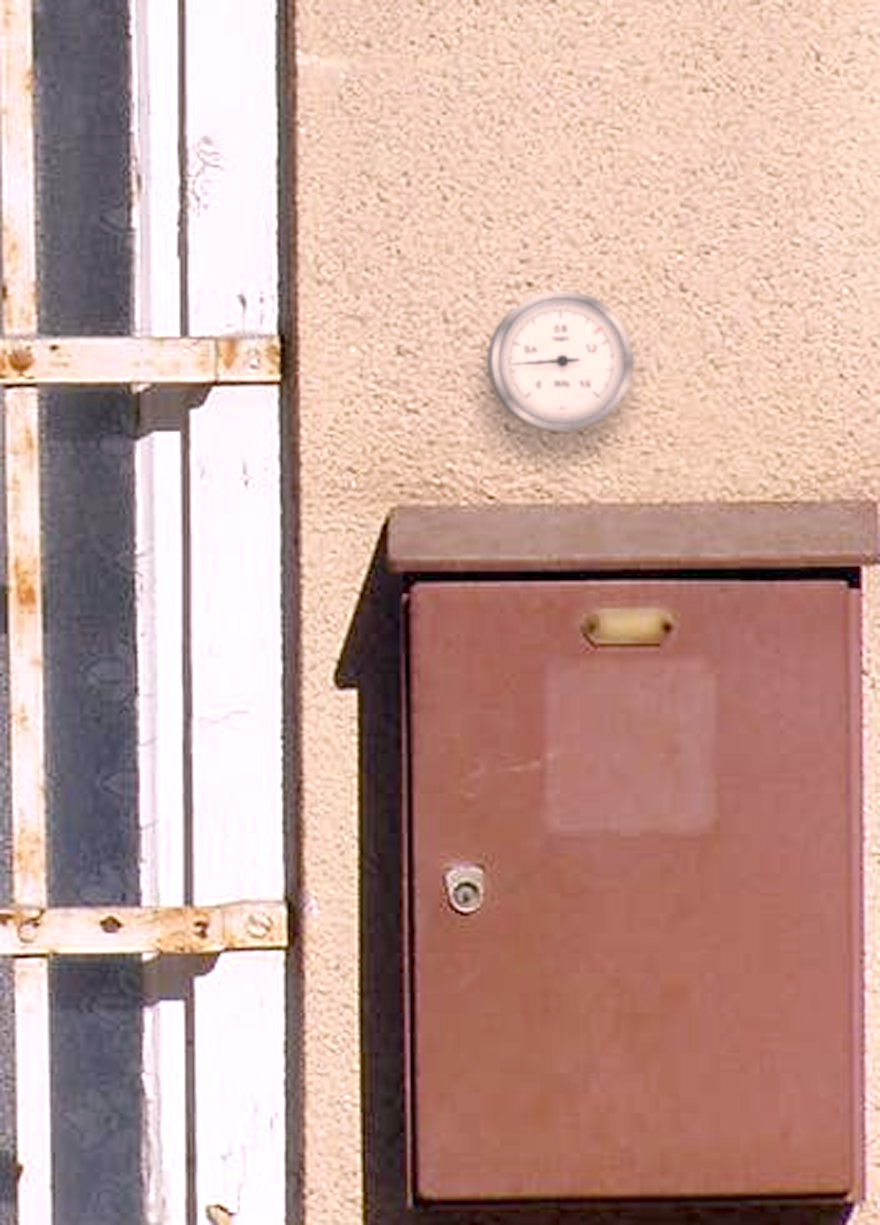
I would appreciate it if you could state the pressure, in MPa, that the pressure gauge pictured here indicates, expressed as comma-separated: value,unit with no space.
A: 0.25,MPa
